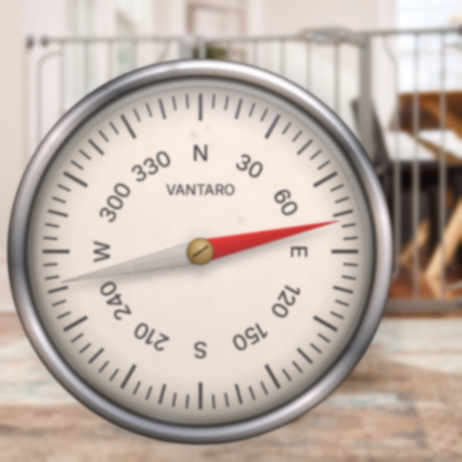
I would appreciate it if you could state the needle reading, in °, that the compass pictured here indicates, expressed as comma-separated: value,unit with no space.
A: 77.5,°
